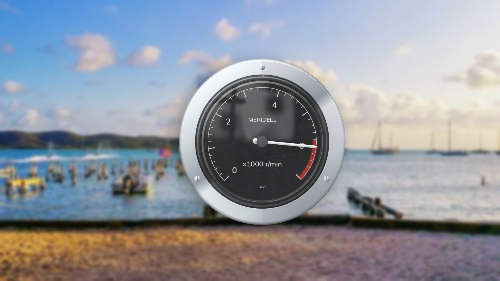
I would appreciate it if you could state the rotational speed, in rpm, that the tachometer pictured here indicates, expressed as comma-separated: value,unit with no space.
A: 6000,rpm
